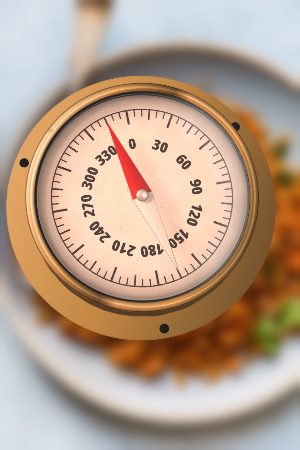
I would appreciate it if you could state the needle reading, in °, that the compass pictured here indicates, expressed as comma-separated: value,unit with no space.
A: 345,°
